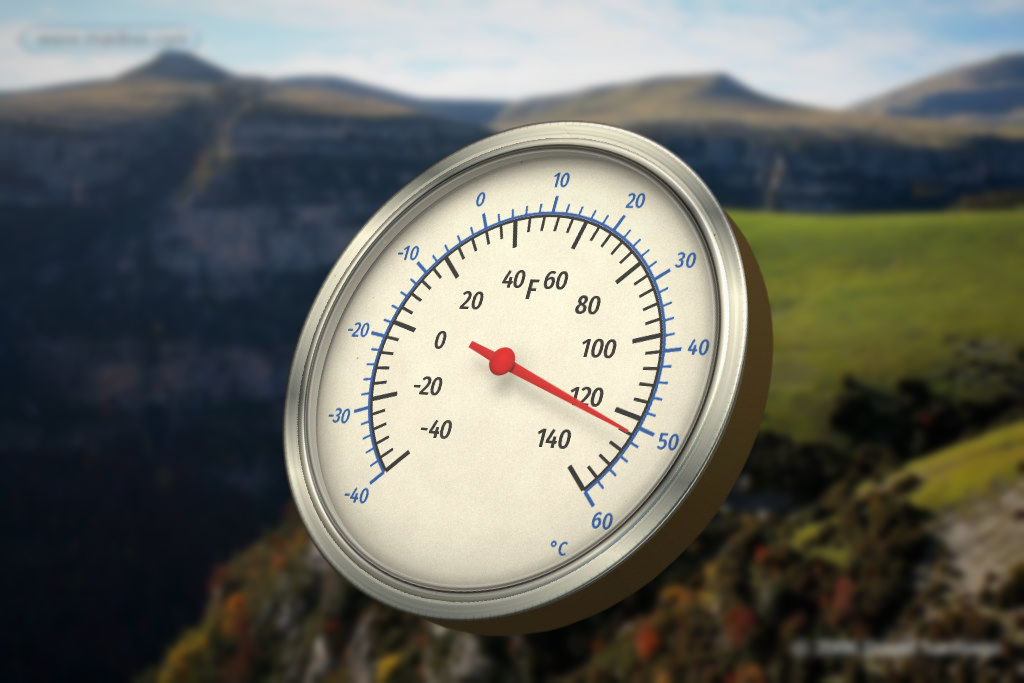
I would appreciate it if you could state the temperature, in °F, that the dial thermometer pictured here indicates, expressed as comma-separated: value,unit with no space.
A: 124,°F
